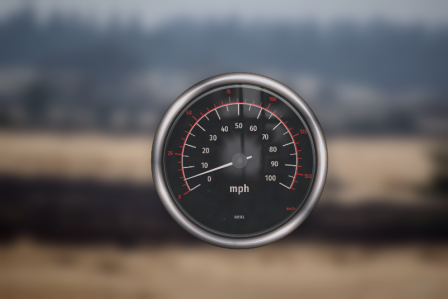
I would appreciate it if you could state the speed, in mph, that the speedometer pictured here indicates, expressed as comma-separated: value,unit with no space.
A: 5,mph
